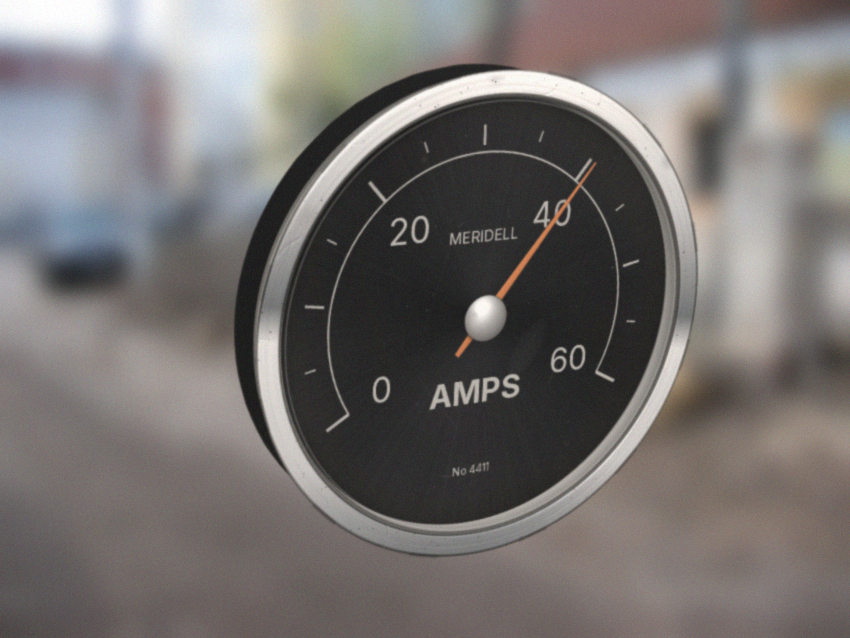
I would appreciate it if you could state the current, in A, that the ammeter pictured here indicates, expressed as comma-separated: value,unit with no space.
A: 40,A
